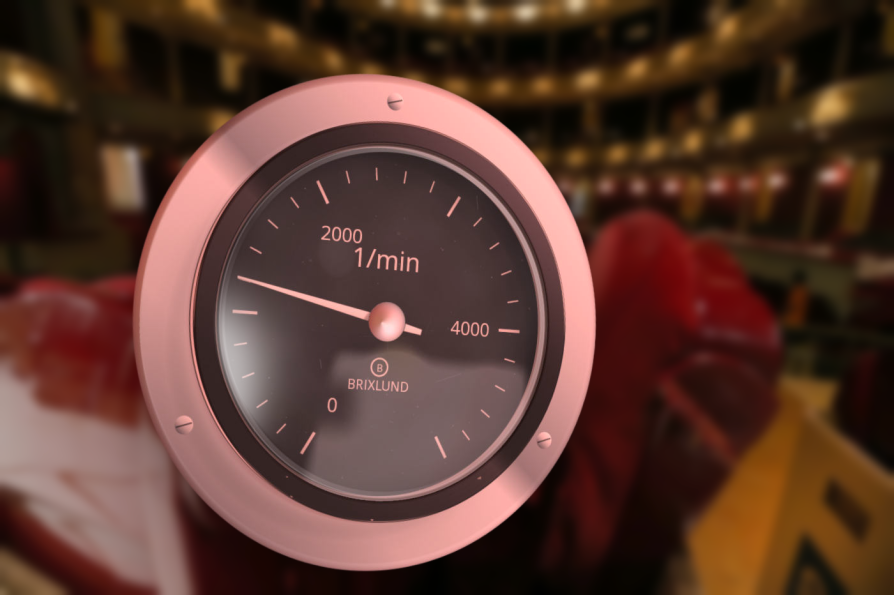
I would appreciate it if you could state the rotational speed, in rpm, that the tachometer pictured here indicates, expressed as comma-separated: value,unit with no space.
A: 1200,rpm
